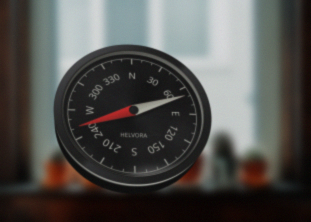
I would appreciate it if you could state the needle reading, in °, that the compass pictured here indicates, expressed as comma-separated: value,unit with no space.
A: 250,°
